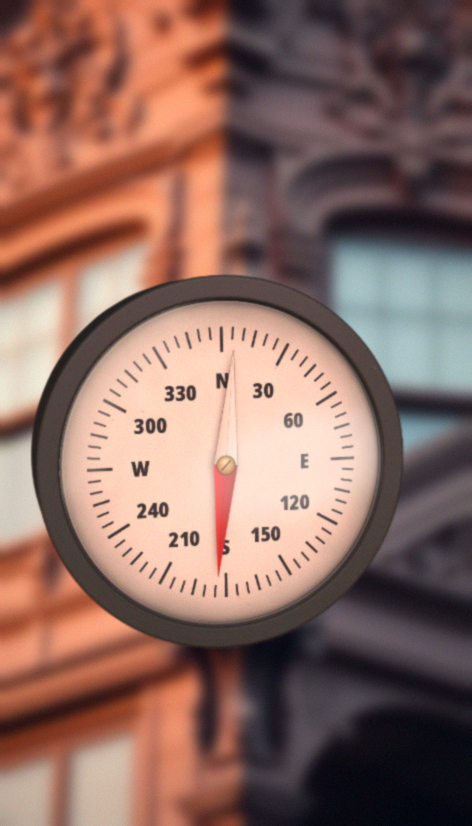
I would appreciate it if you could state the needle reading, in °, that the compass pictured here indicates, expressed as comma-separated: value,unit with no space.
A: 185,°
